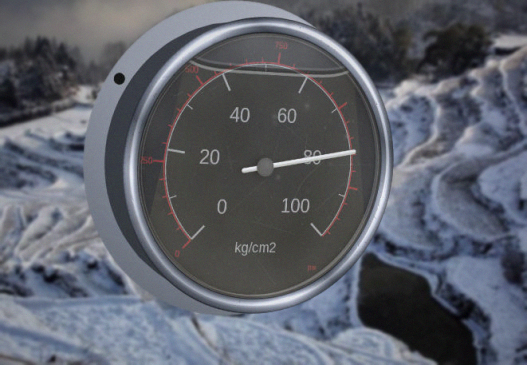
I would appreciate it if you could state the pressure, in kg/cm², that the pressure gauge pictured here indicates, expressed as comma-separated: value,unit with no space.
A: 80,kg/cm²
